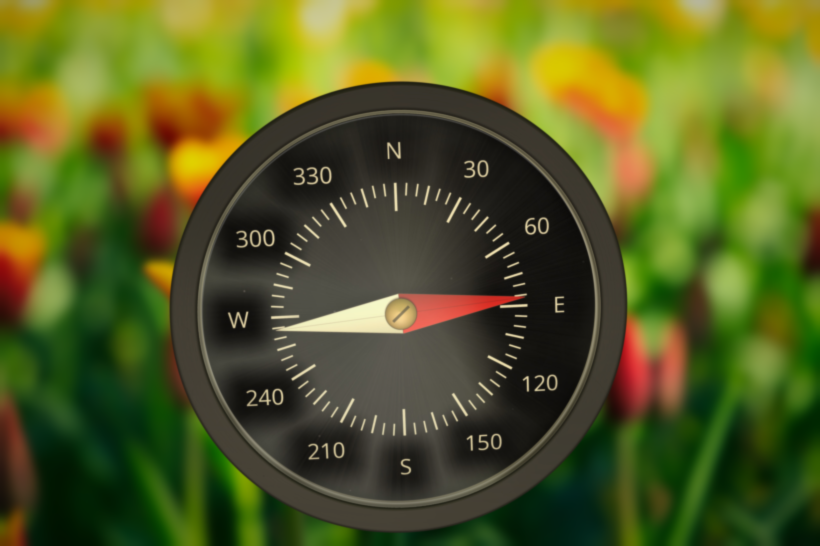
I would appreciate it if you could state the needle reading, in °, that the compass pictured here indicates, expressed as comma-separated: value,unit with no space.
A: 85,°
